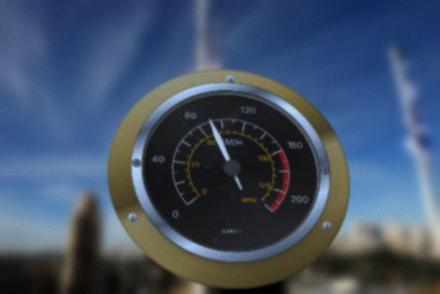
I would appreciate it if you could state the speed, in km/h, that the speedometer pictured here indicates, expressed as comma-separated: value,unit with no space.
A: 90,km/h
